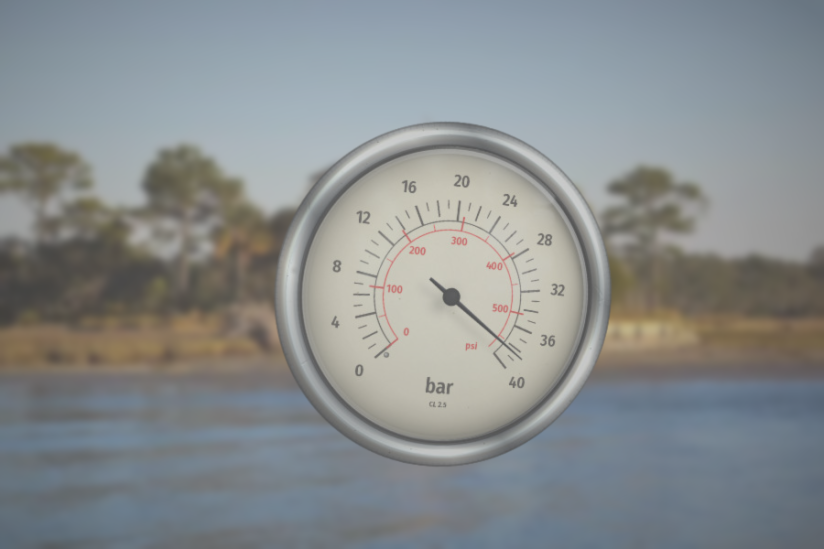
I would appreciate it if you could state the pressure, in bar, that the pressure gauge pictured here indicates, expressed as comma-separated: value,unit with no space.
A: 38.5,bar
